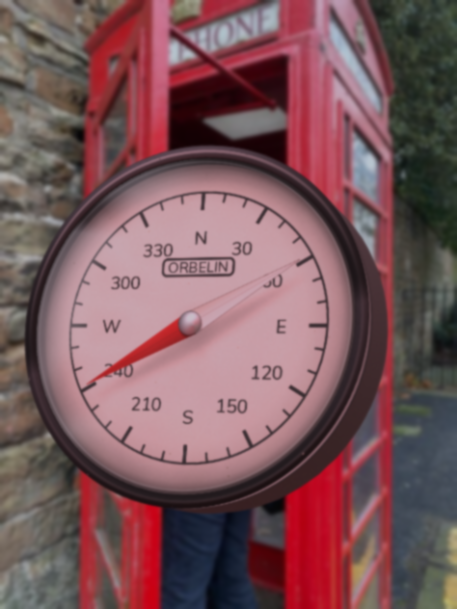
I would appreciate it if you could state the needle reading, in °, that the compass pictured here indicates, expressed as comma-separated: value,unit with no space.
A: 240,°
